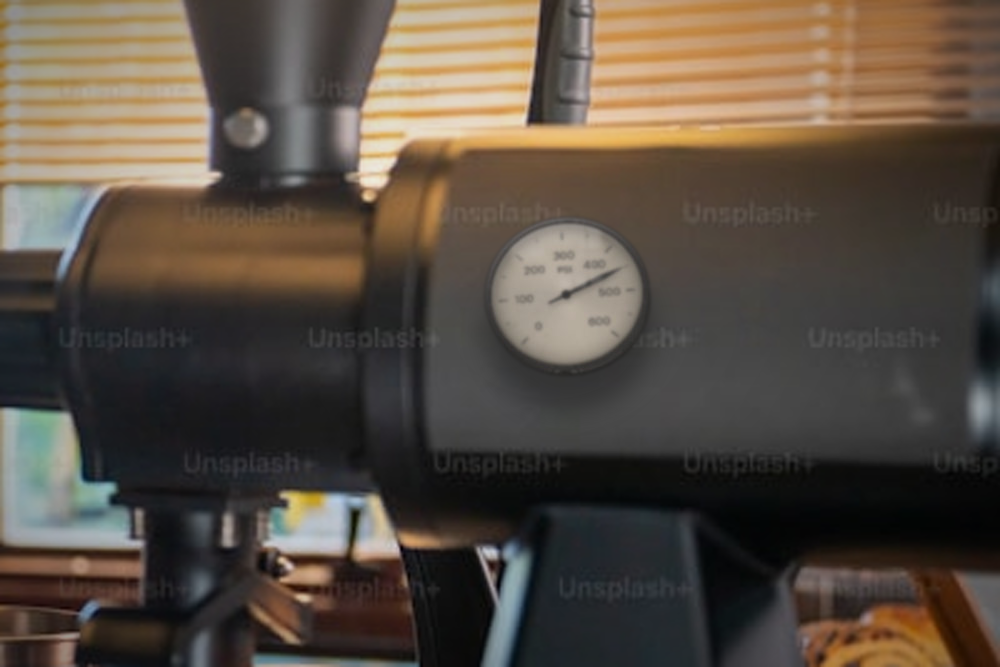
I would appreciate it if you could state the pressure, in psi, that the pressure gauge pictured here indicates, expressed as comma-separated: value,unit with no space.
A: 450,psi
